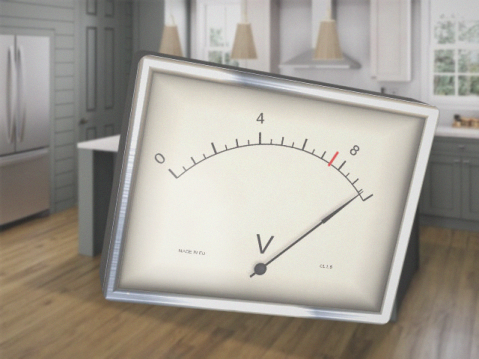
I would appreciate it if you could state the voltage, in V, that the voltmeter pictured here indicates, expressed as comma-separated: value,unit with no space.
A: 9.5,V
